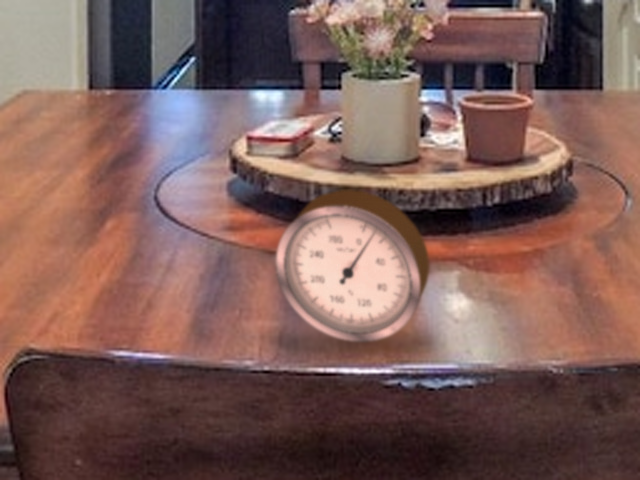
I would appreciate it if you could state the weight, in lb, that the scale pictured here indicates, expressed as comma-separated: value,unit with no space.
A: 10,lb
